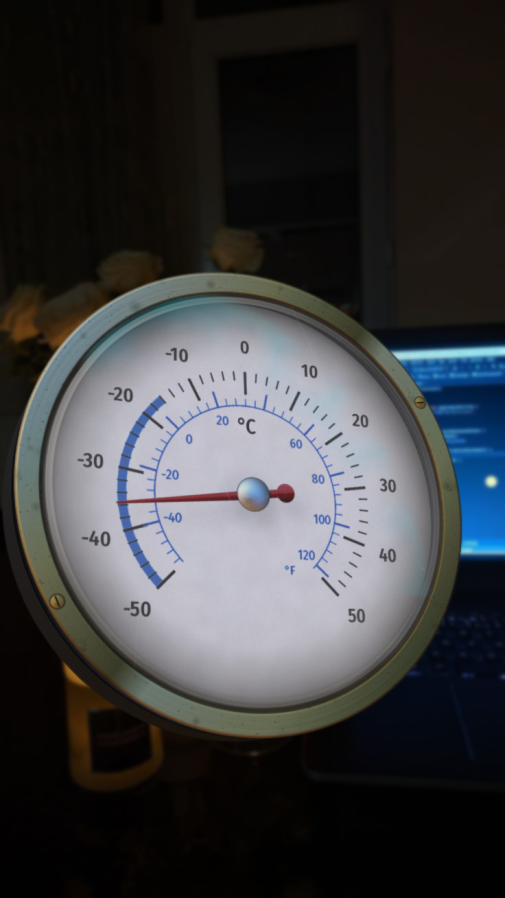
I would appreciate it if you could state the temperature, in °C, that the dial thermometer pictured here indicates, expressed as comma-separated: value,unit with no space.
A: -36,°C
